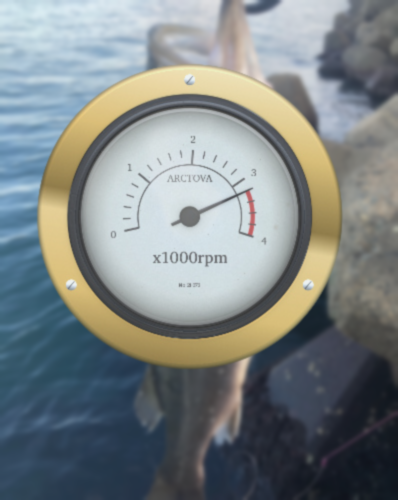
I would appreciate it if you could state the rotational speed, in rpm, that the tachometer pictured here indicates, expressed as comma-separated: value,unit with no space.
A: 3200,rpm
